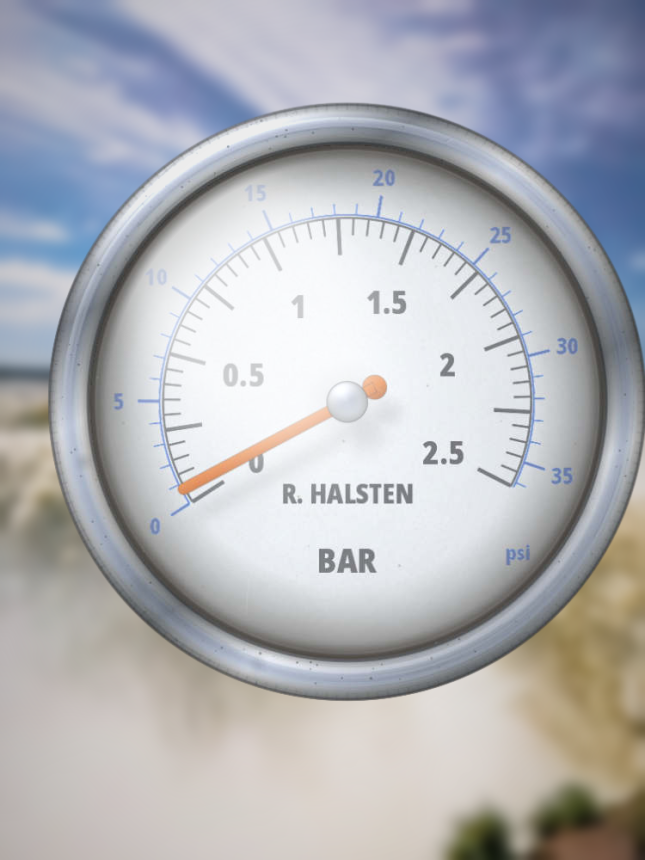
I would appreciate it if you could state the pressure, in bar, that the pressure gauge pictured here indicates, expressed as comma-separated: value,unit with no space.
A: 0.05,bar
